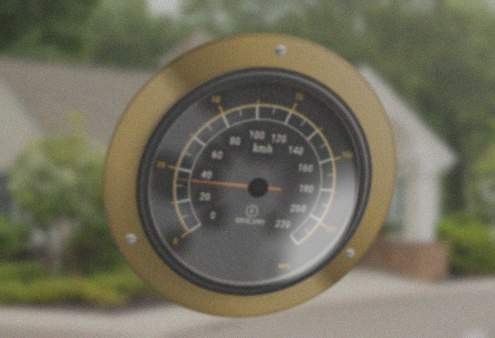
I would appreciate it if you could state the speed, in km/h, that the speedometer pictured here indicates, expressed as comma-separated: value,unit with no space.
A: 35,km/h
